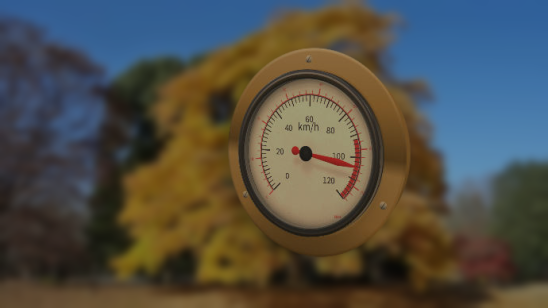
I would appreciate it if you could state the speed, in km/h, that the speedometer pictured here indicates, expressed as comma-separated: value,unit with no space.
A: 104,km/h
